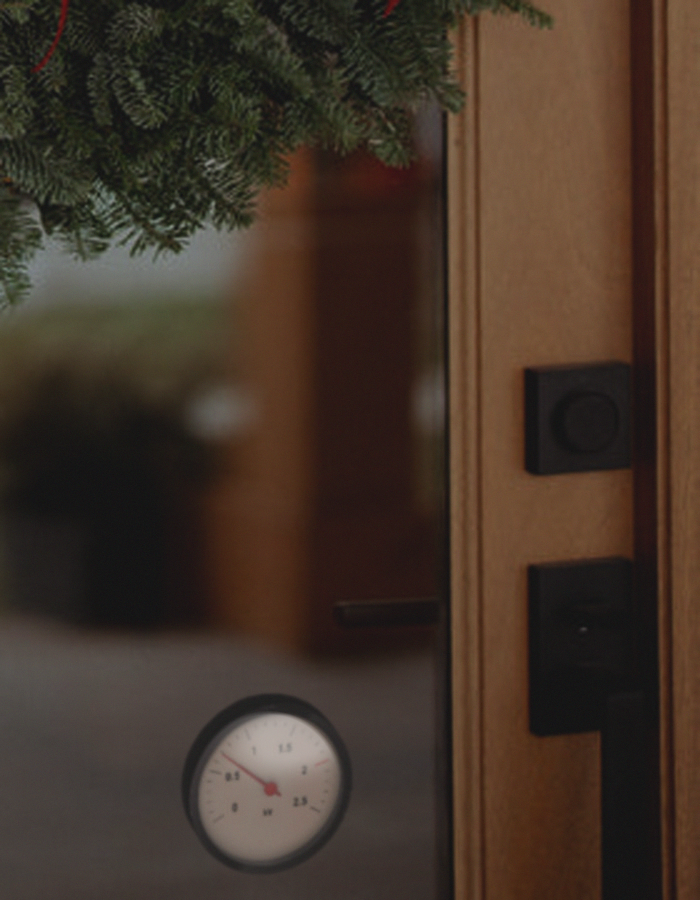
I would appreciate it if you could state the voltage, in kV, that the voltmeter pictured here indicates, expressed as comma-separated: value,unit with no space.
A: 0.7,kV
